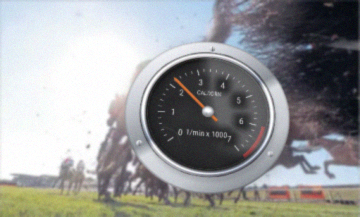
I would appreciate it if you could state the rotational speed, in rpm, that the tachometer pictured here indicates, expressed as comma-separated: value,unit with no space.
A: 2200,rpm
